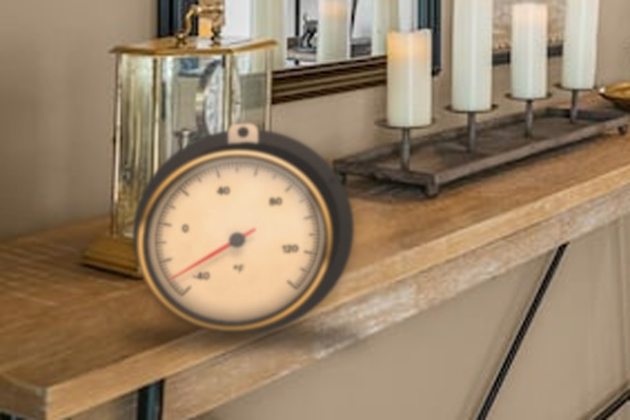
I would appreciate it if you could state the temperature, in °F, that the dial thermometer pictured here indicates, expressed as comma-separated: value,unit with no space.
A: -30,°F
